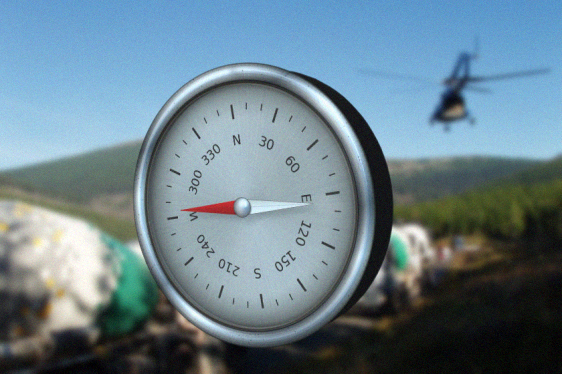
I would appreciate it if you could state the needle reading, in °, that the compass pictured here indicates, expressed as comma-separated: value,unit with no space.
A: 275,°
